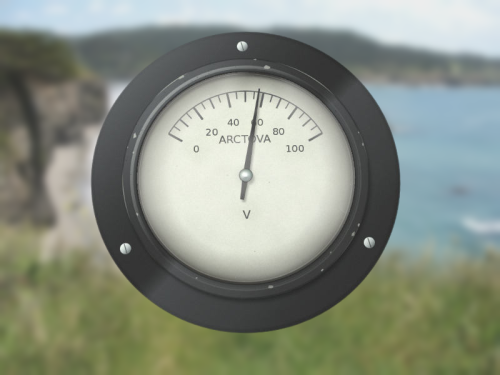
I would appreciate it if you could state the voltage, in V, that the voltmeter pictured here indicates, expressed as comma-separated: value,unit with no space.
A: 57.5,V
